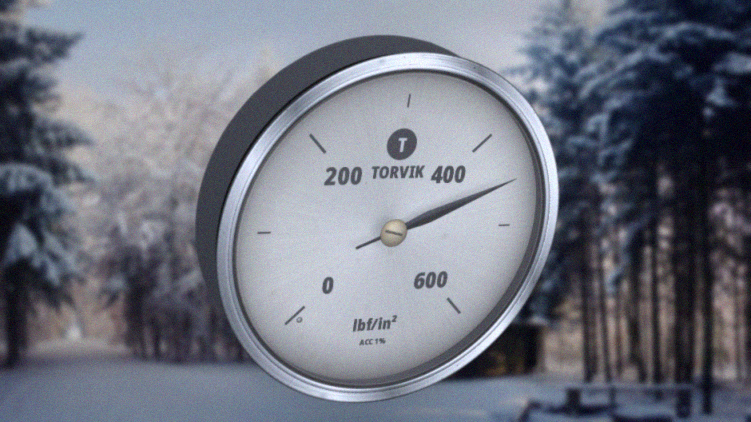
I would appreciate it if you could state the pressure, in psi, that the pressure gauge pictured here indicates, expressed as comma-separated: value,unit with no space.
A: 450,psi
